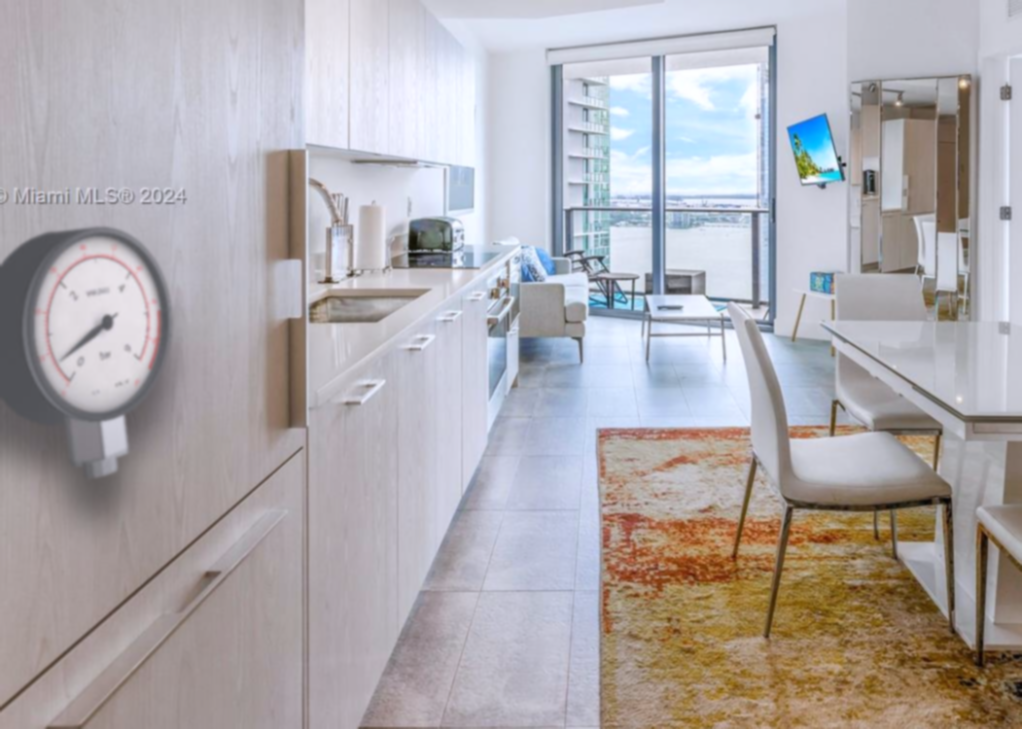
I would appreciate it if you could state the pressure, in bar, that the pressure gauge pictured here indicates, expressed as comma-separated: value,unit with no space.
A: 0.5,bar
